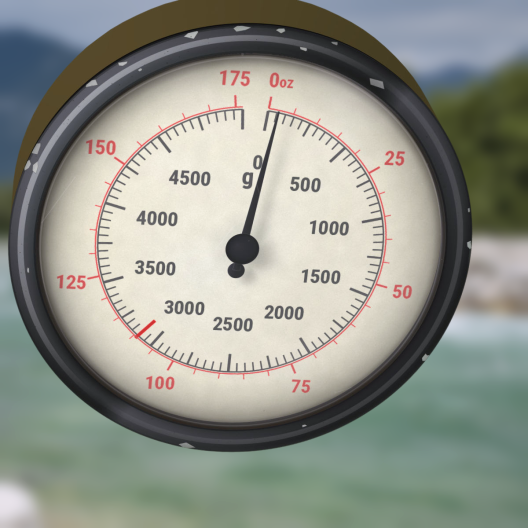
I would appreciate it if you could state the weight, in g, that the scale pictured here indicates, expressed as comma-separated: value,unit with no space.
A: 50,g
